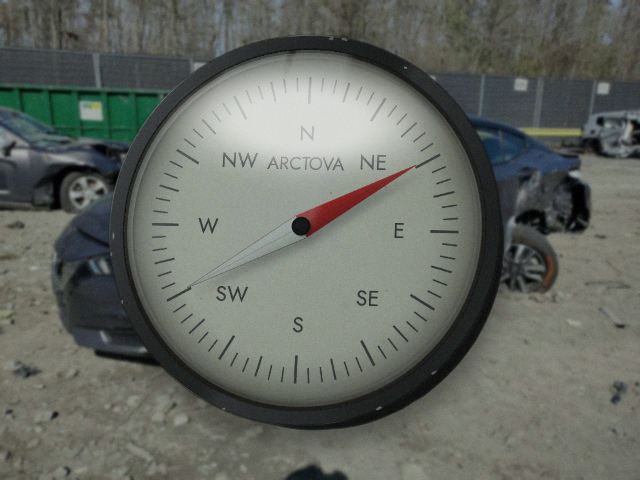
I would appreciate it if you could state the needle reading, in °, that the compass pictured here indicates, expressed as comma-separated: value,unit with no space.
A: 60,°
